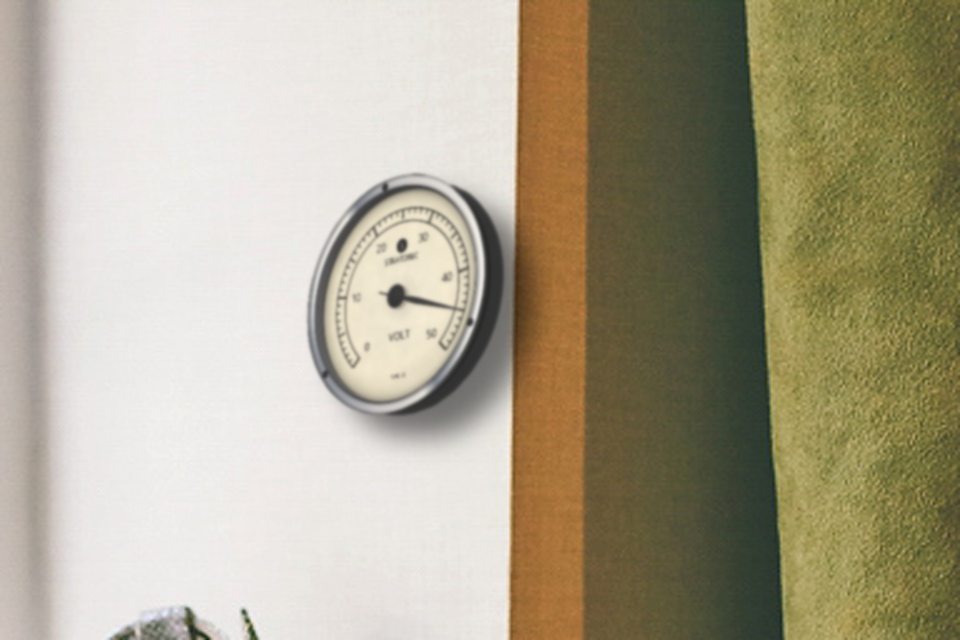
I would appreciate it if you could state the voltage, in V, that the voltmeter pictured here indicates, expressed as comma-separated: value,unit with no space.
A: 45,V
